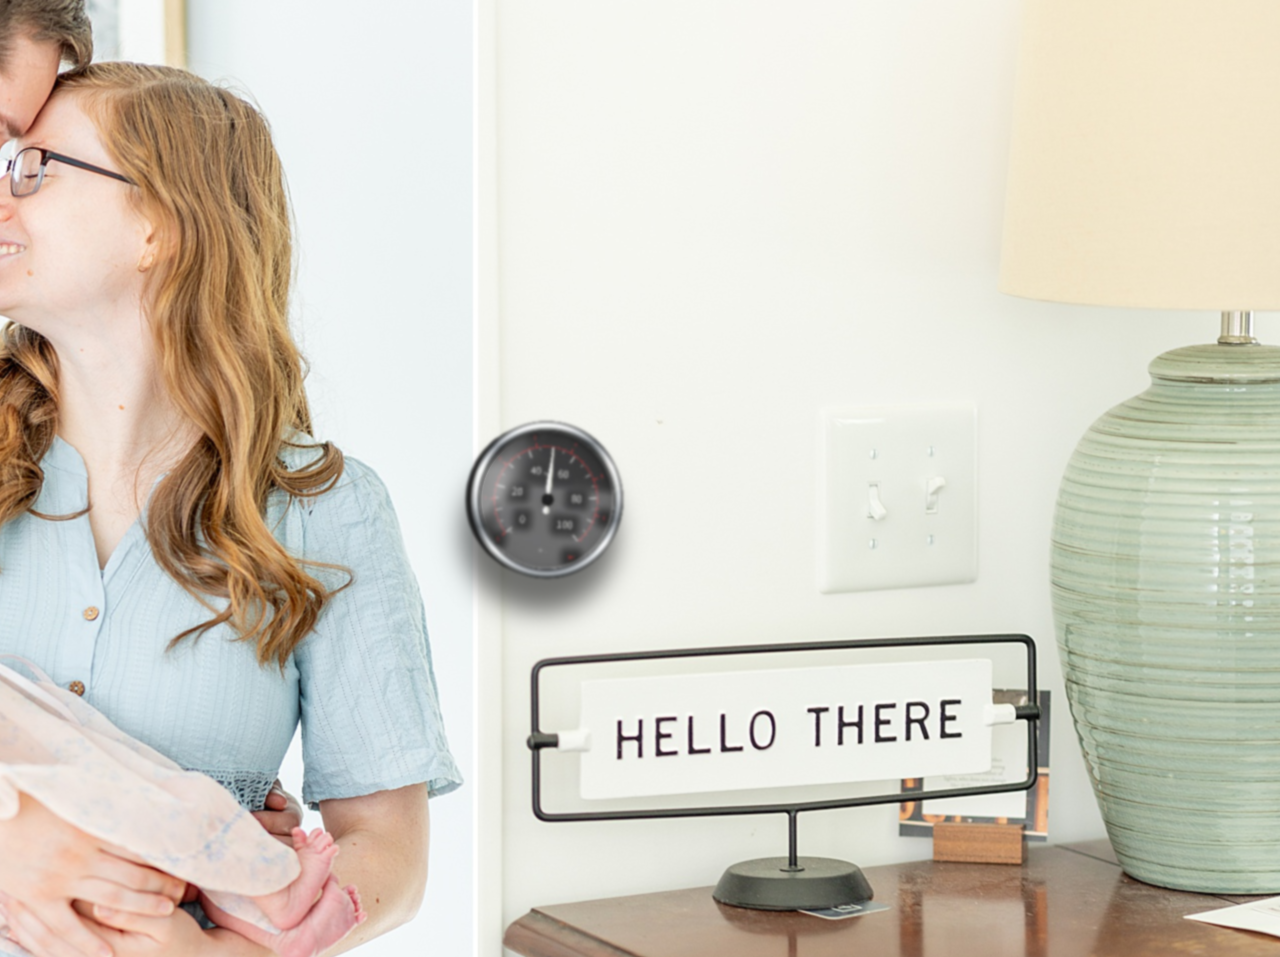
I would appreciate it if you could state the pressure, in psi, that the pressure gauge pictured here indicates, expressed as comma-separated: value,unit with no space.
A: 50,psi
